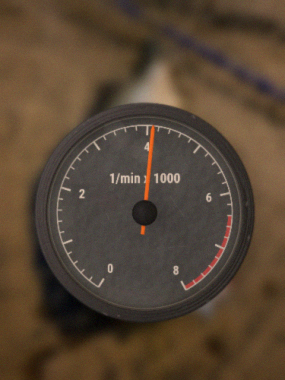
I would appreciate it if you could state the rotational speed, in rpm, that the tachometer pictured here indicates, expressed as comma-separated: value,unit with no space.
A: 4100,rpm
